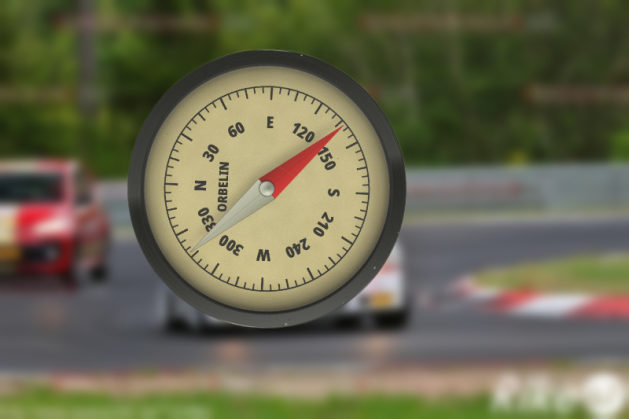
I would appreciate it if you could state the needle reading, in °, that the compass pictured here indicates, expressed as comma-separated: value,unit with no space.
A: 137.5,°
